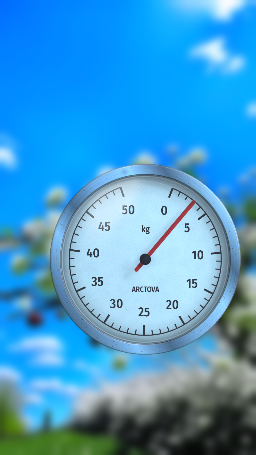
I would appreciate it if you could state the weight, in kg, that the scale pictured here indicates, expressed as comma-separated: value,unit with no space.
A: 3,kg
